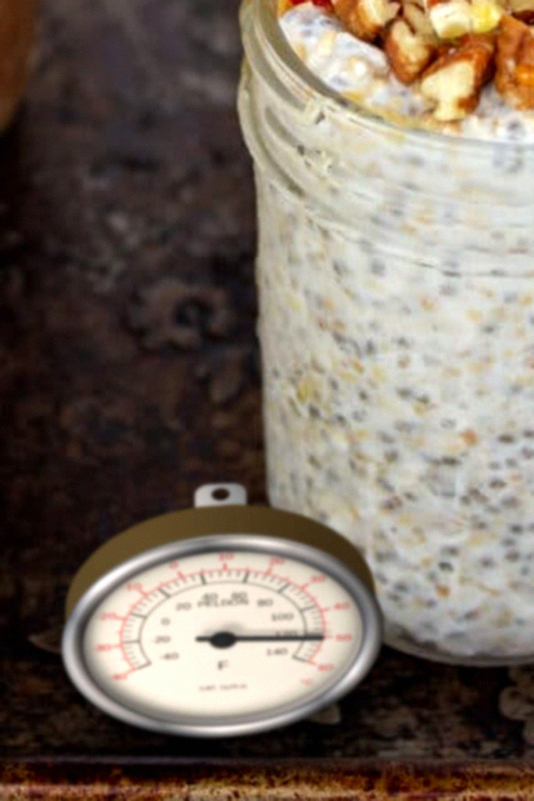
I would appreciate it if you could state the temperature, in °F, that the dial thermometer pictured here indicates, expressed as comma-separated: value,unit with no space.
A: 120,°F
